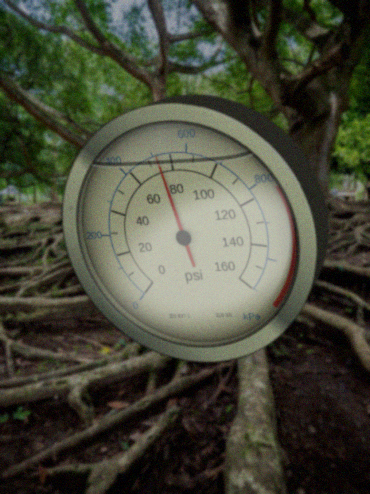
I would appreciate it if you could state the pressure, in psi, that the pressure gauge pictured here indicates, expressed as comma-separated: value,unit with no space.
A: 75,psi
